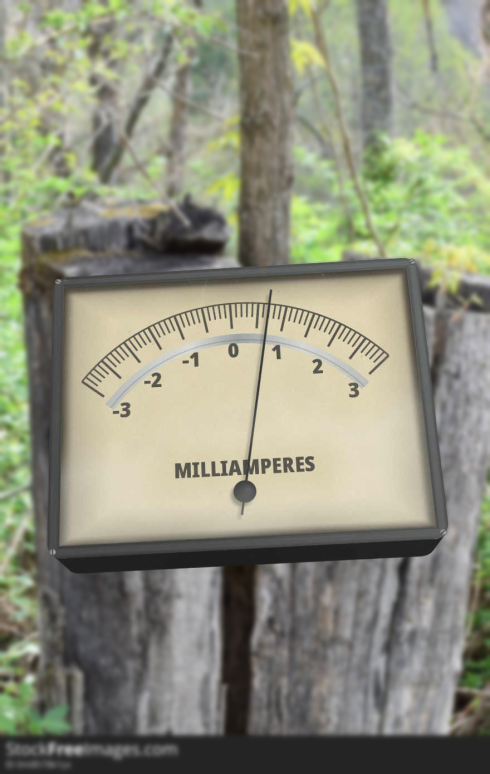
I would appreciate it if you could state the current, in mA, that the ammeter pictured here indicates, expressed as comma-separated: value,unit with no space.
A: 0.7,mA
